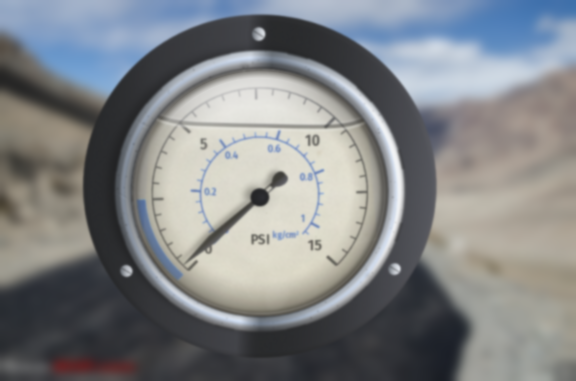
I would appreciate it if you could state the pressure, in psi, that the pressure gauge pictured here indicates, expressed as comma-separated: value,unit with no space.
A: 0.25,psi
